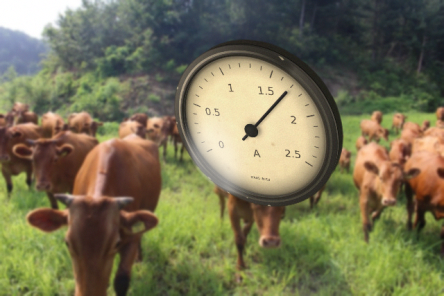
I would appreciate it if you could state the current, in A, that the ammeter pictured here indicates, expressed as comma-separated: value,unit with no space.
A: 1.7,A
